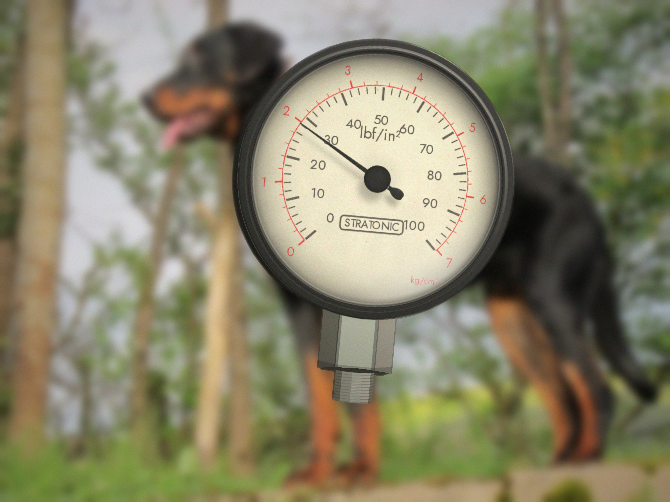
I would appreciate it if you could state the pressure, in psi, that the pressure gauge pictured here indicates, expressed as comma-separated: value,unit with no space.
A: 28,psi
